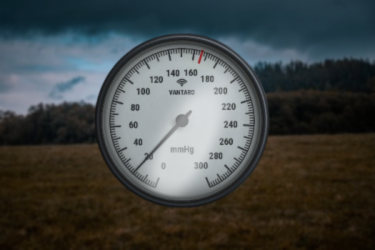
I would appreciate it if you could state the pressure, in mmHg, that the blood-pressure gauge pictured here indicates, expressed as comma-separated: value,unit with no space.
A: 20,mmHg
